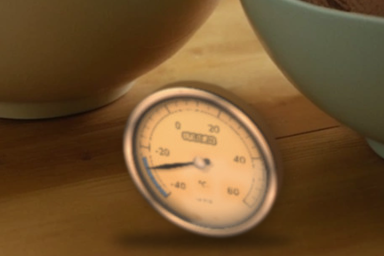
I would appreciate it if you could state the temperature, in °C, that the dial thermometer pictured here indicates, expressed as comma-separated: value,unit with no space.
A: -28,°C
